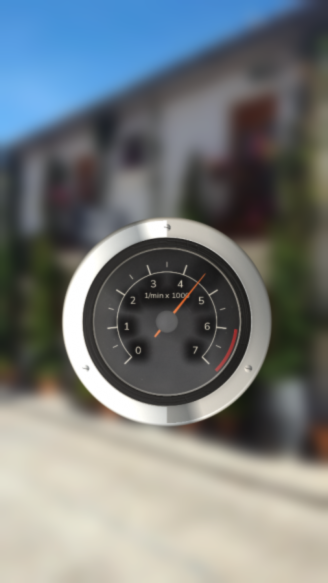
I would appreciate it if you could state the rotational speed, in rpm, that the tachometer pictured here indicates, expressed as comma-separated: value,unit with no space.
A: 4500,rpm
